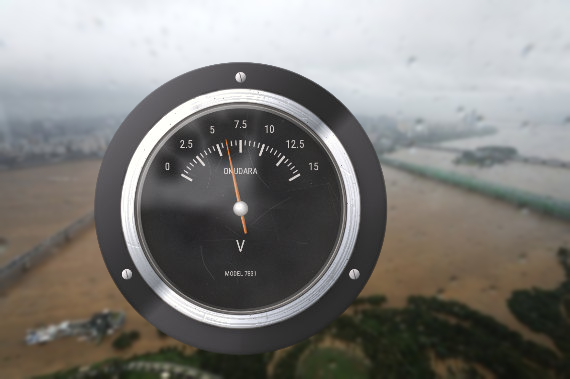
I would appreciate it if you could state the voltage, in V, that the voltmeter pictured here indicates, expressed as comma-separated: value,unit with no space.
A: 6,V
